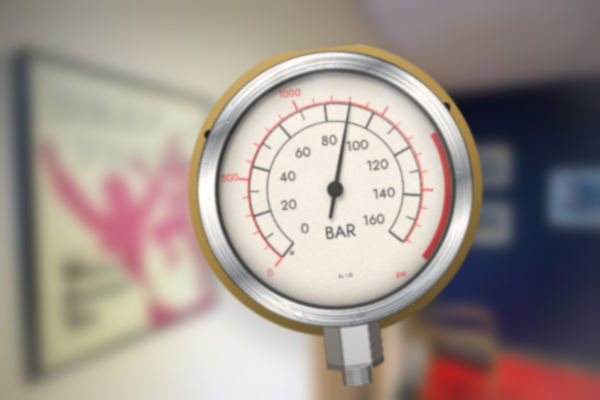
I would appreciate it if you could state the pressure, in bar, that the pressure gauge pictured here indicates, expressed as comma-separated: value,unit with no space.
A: 90,bar
